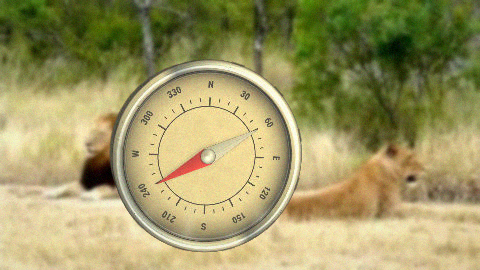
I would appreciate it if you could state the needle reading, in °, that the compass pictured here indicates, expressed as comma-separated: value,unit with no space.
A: 240,°
